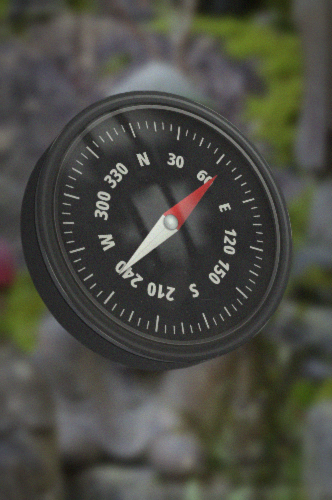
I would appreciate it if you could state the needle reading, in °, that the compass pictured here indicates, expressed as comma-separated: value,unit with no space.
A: 65,°
